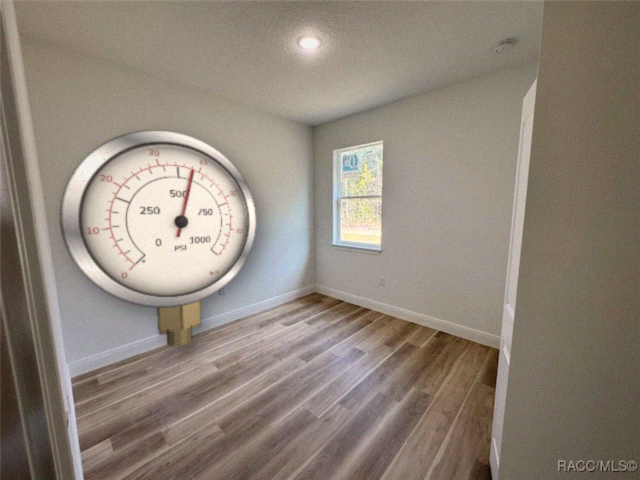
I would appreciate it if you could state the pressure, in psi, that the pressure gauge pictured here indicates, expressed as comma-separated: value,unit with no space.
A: 550,psi
